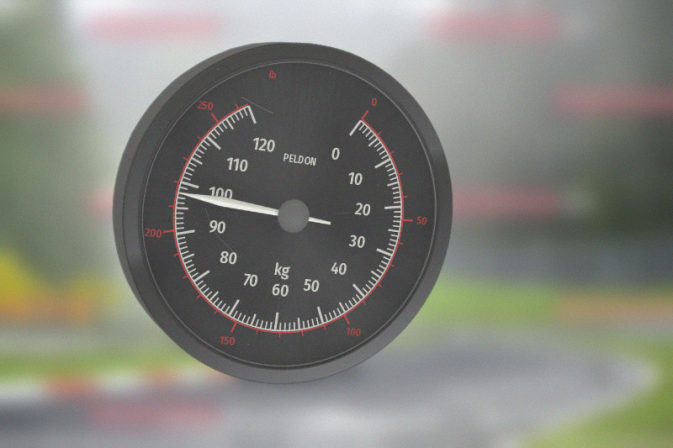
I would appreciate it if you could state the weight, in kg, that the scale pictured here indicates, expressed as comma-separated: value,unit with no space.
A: 98,kg
